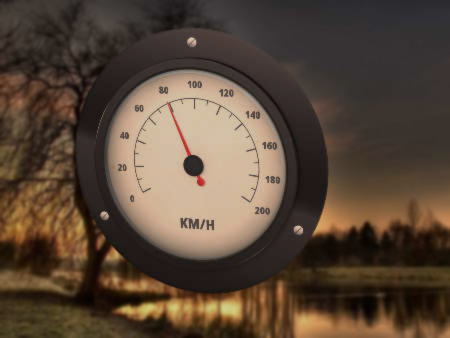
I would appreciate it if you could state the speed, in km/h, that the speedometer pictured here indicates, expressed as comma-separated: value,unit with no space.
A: 80,km/h
